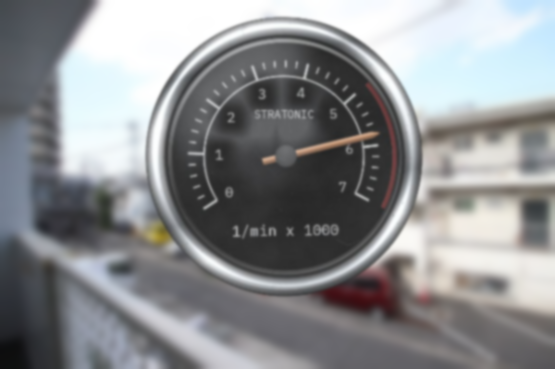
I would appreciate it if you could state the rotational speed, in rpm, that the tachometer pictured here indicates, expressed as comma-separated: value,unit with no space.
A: 5800,rpm
